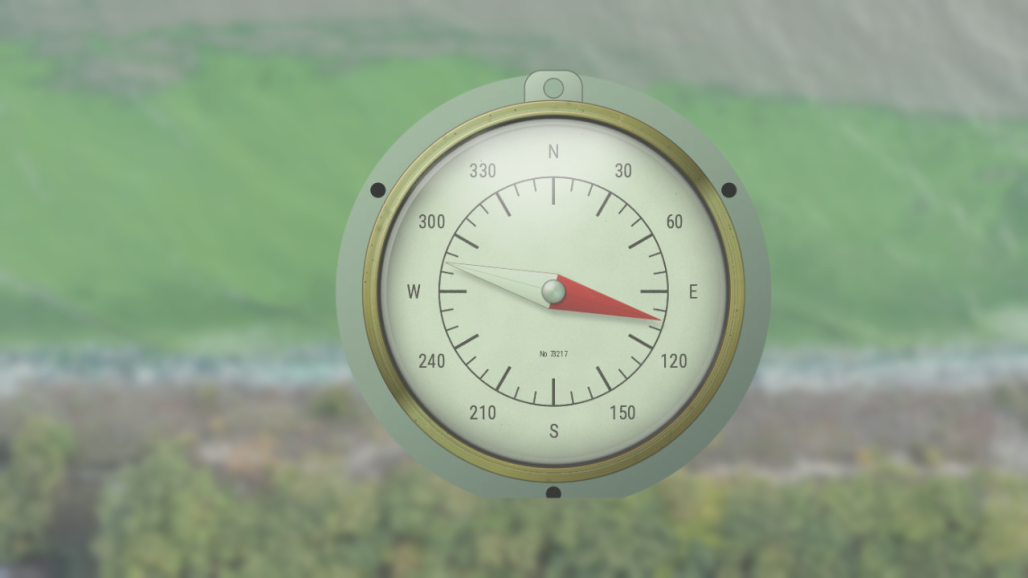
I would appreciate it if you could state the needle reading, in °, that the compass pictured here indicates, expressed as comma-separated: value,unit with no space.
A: 105,°
